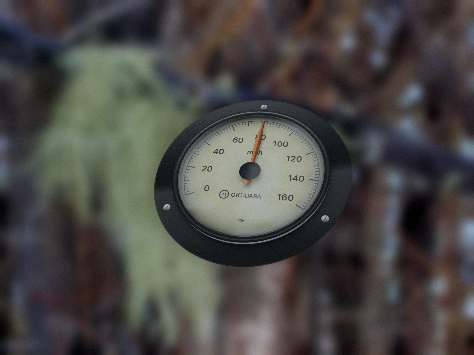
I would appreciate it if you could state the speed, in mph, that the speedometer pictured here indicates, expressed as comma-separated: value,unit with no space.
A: 80,mph
